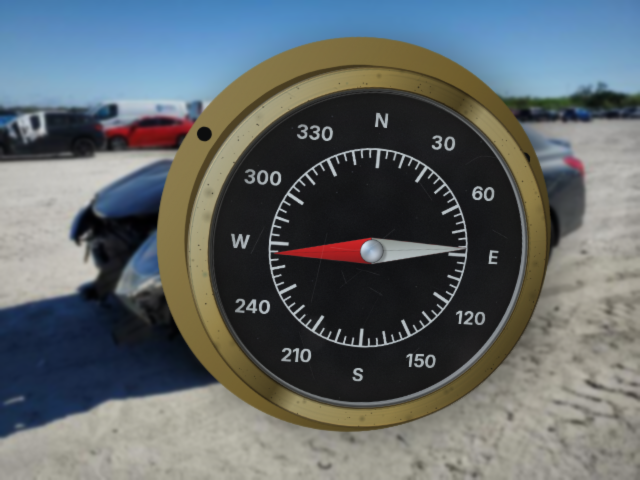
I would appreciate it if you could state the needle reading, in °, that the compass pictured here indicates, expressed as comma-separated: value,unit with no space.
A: 265,°
